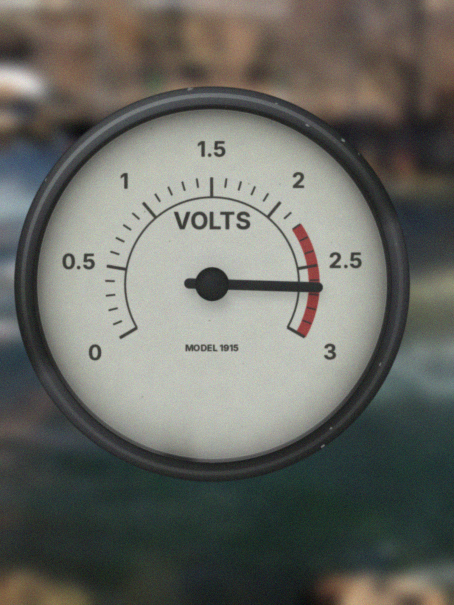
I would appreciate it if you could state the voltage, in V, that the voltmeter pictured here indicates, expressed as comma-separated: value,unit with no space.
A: 2.65,V
